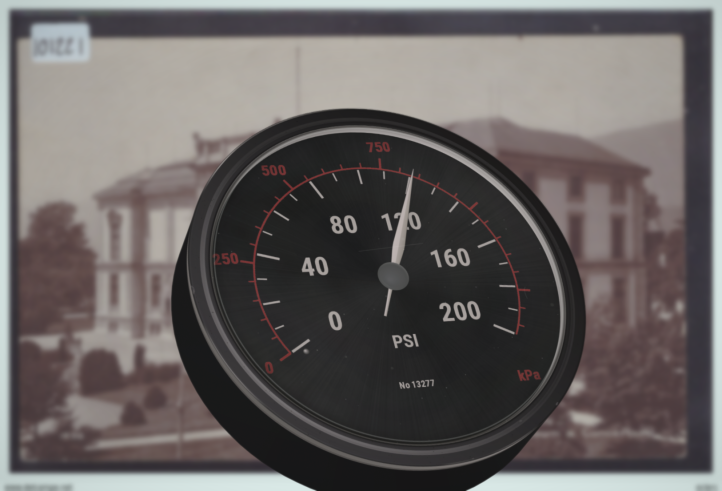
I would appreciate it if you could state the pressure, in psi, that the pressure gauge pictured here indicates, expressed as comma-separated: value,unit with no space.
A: 120,psi
